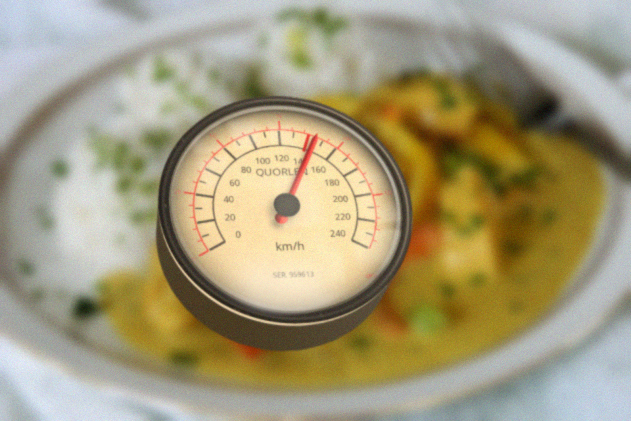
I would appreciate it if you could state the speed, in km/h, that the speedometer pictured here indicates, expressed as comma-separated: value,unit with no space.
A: 145,km/h
